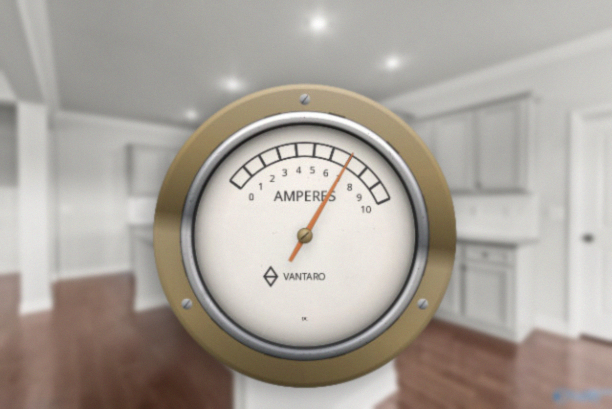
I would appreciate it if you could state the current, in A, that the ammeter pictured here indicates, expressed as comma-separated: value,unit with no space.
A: 7,A
